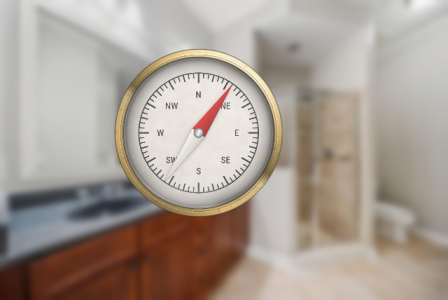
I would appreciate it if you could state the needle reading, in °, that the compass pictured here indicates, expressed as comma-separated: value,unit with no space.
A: 35,°
